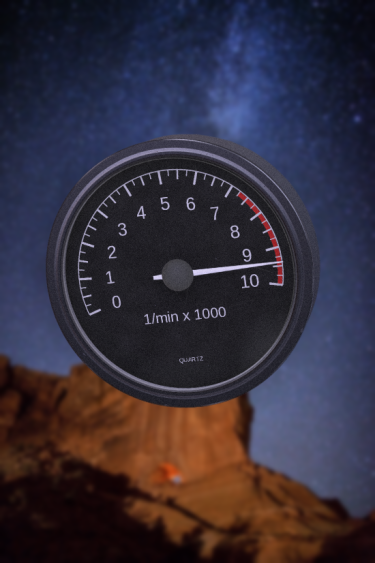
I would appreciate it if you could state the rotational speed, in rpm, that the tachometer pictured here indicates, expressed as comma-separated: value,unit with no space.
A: 9375,rpm
